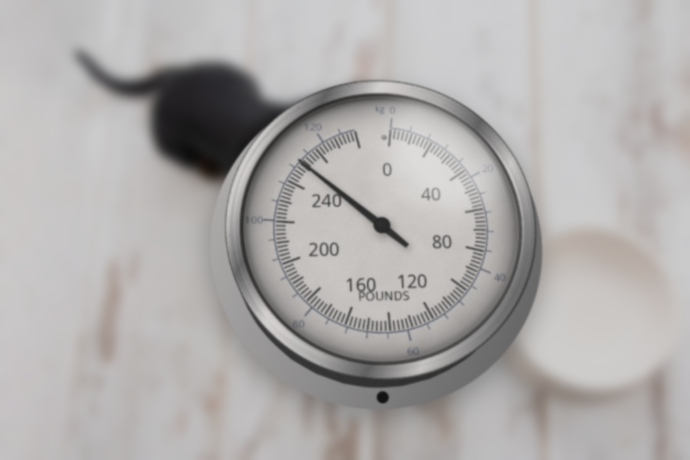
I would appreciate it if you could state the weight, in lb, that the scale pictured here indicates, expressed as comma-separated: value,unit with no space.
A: 250,lb
